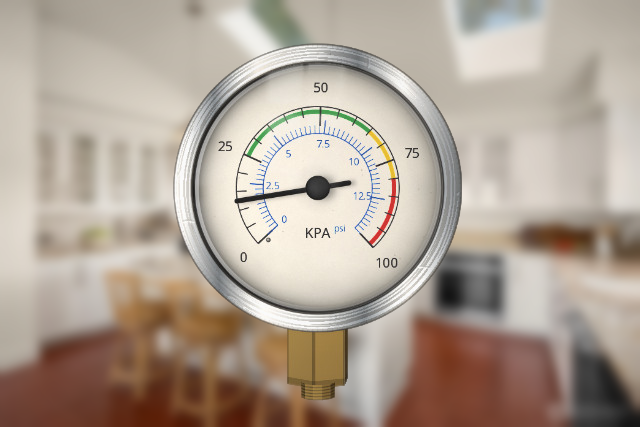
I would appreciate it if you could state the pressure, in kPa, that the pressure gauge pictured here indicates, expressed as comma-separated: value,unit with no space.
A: 12.5,kPa
